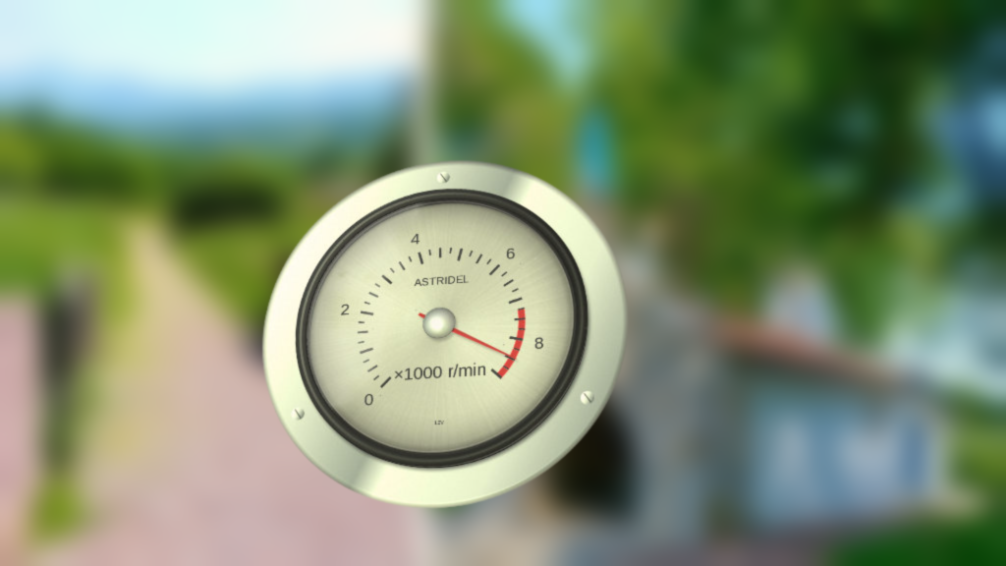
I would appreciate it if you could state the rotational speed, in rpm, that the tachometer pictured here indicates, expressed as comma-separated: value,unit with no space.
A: 8500,rpm
